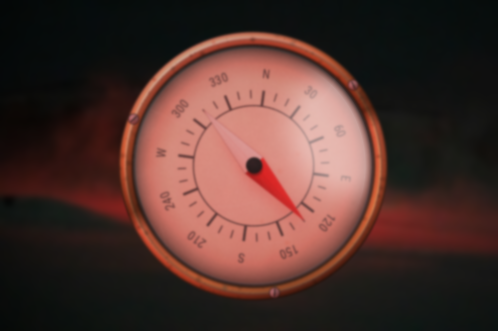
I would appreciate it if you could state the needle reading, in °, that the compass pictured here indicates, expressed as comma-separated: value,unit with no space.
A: 130,°
